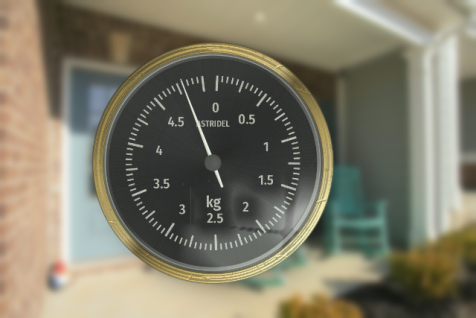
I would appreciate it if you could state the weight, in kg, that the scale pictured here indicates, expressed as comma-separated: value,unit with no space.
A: 4.8,kg
